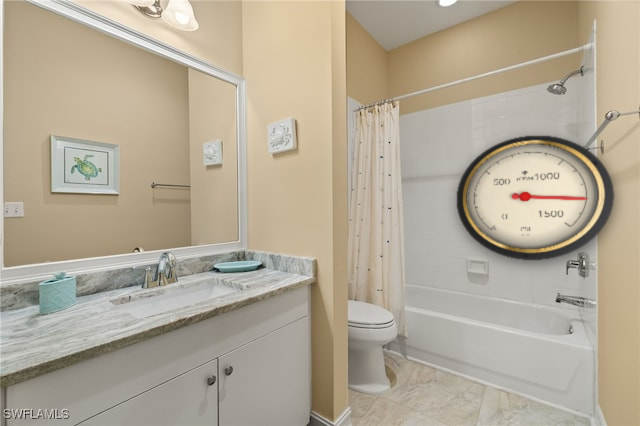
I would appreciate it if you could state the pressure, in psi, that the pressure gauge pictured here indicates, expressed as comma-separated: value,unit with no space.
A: 1300,psi
